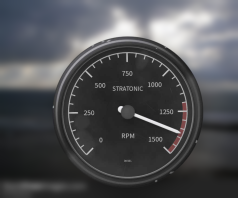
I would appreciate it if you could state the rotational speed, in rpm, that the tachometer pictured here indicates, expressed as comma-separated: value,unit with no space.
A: 1375,rpm
